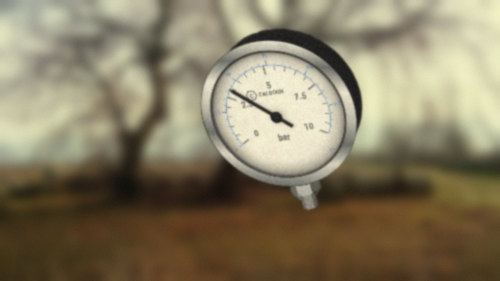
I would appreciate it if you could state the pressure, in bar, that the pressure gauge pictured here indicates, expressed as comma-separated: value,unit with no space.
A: 3,bar
